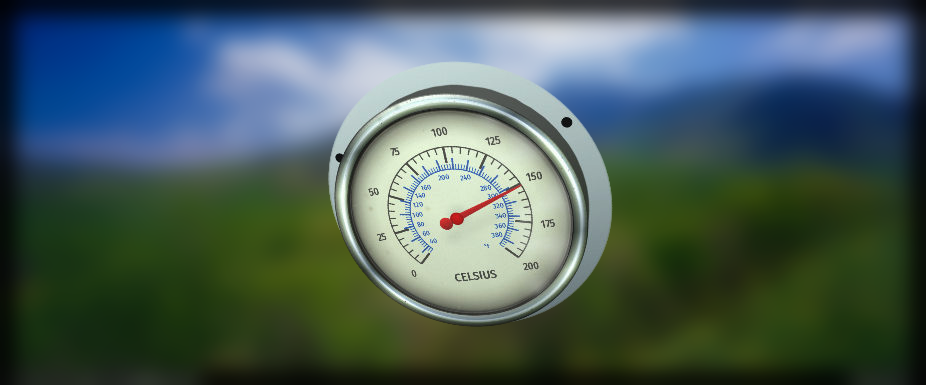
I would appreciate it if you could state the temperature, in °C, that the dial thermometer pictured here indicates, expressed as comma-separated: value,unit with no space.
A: 150,°C
